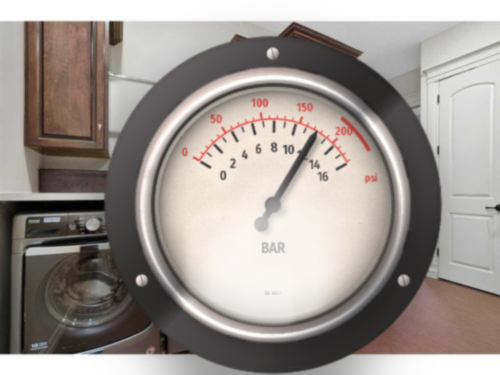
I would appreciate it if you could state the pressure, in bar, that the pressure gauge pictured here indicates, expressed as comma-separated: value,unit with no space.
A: 12,bar
